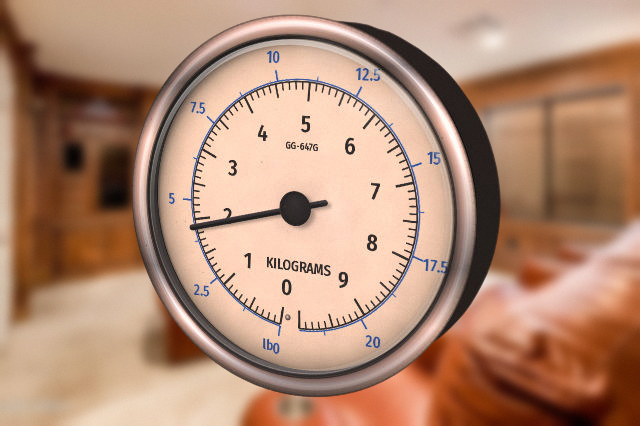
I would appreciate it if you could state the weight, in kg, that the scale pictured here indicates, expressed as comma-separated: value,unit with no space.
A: 1.9,kg
